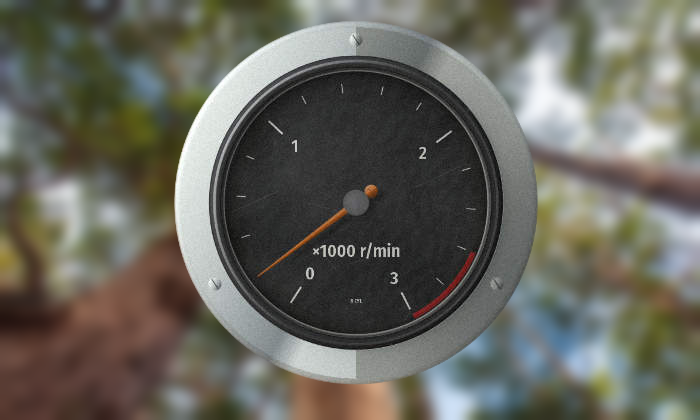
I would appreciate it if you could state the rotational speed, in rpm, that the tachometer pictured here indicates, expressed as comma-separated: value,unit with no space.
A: 200,rpm
